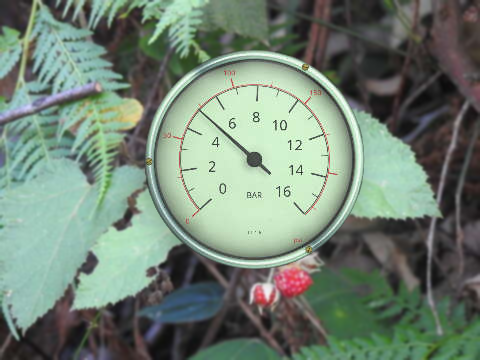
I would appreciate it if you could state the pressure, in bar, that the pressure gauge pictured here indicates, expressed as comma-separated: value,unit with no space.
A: 5,bar
